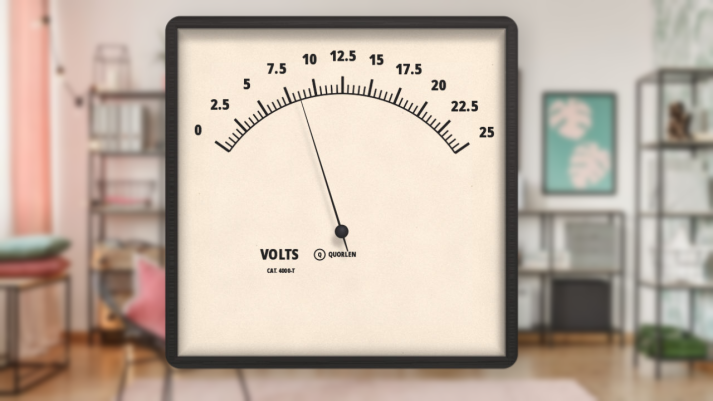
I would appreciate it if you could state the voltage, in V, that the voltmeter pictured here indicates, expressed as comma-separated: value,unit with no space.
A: 8.5,V
